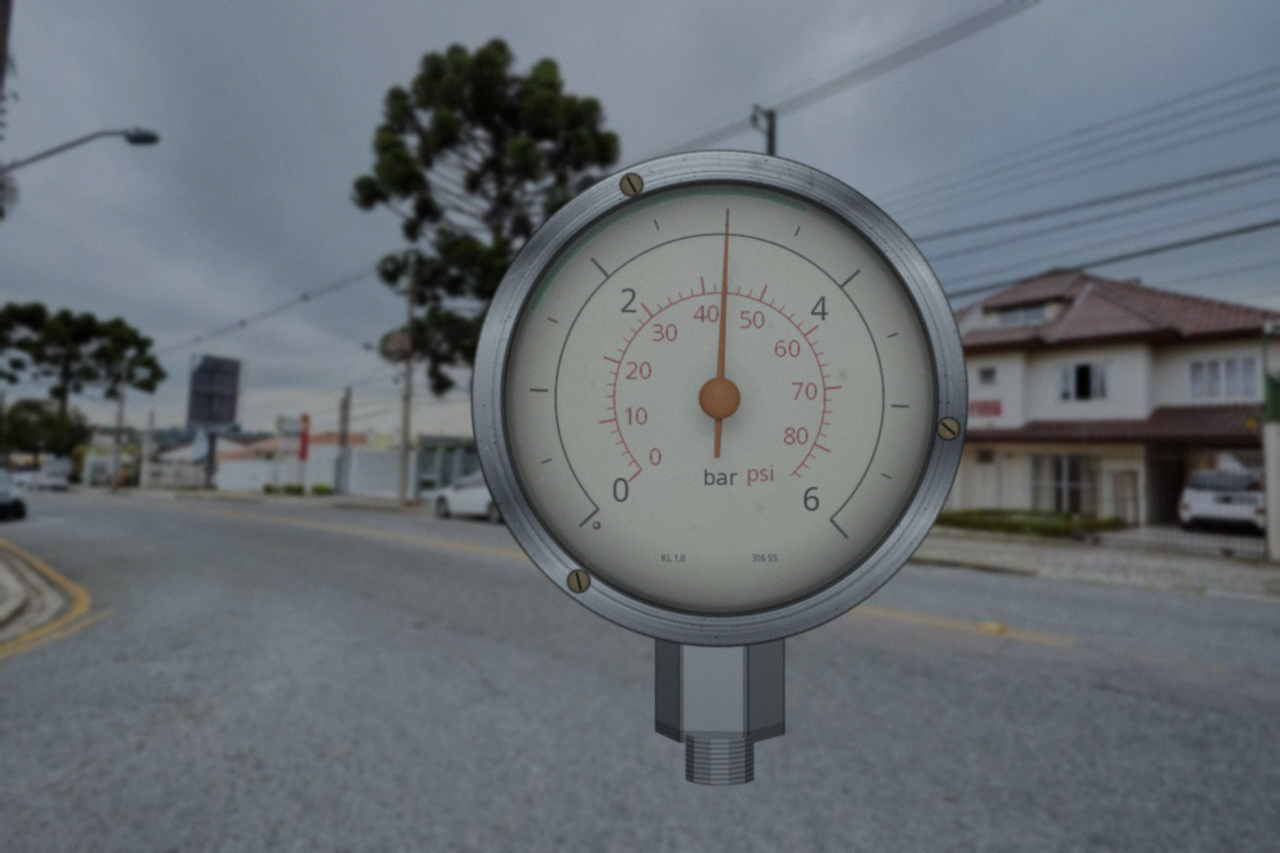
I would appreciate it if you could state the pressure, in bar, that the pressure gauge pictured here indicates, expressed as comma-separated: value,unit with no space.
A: 3,bar
